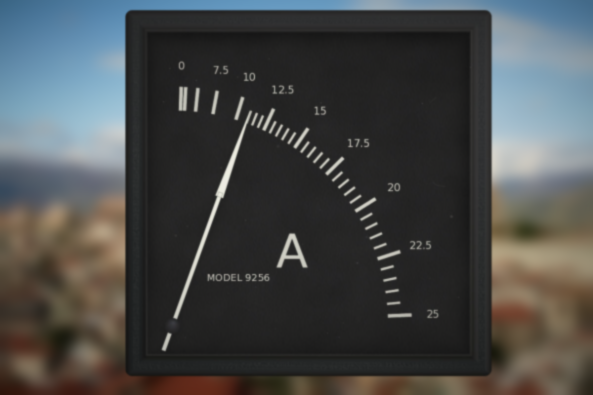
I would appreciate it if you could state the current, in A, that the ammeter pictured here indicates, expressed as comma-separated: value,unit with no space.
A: 11,A
